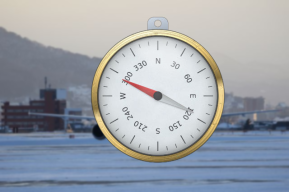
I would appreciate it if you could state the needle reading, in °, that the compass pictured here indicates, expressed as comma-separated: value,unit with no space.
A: 295,°
